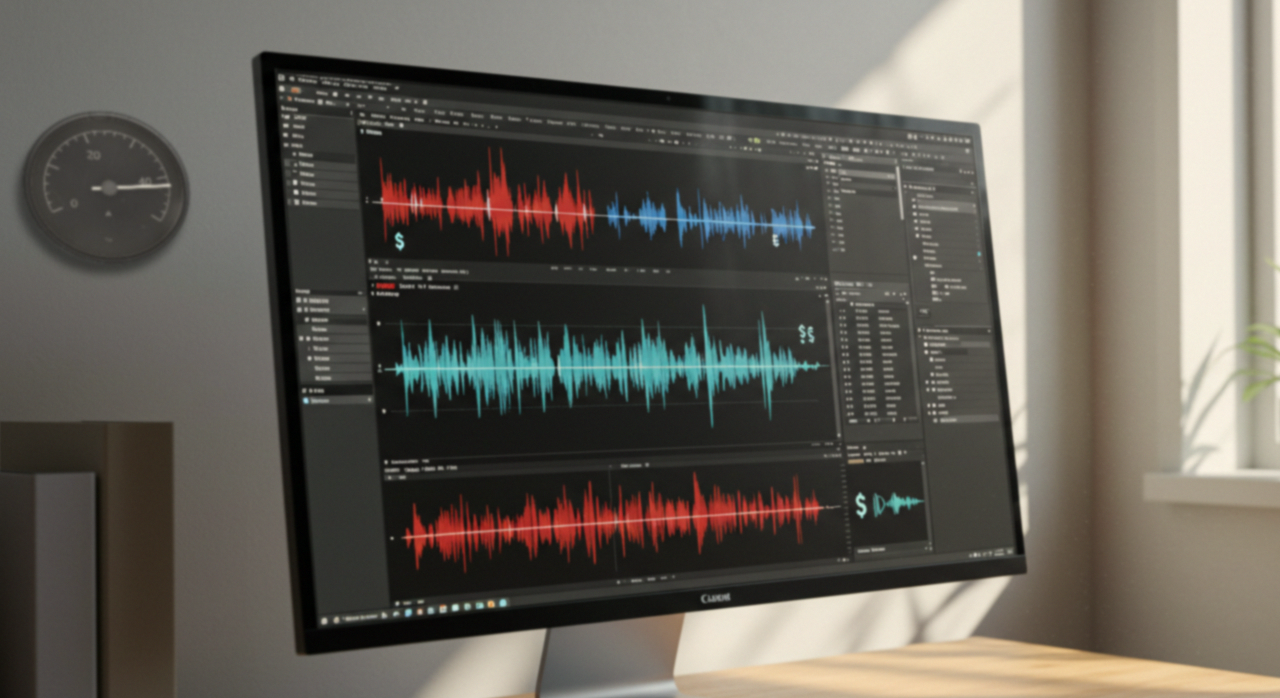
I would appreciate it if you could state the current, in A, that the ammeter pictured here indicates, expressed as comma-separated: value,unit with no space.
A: 42,A
